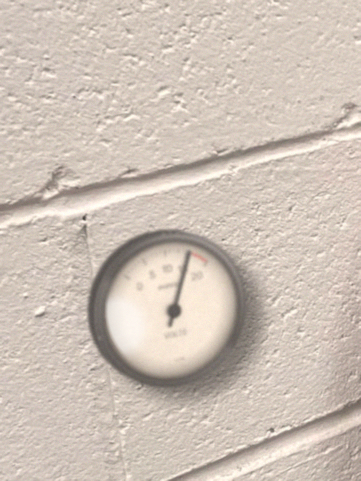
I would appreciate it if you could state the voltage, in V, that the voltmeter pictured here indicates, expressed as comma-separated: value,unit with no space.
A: 15,V
